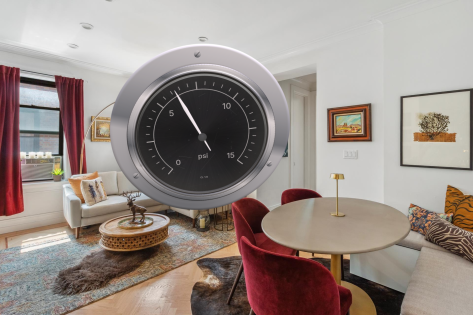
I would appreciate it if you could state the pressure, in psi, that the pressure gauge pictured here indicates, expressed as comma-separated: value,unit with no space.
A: 6.25,psi
